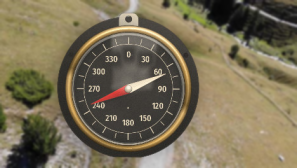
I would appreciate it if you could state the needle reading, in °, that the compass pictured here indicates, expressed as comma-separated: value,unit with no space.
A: 247.5,°
